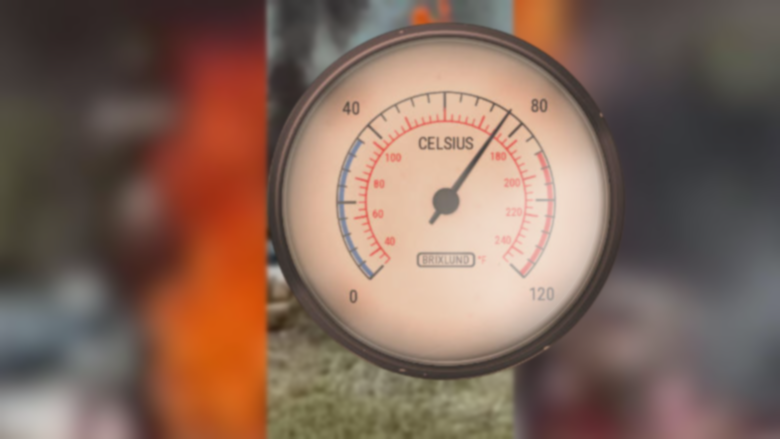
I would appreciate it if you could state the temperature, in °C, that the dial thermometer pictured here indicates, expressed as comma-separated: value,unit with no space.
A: 76,°C
